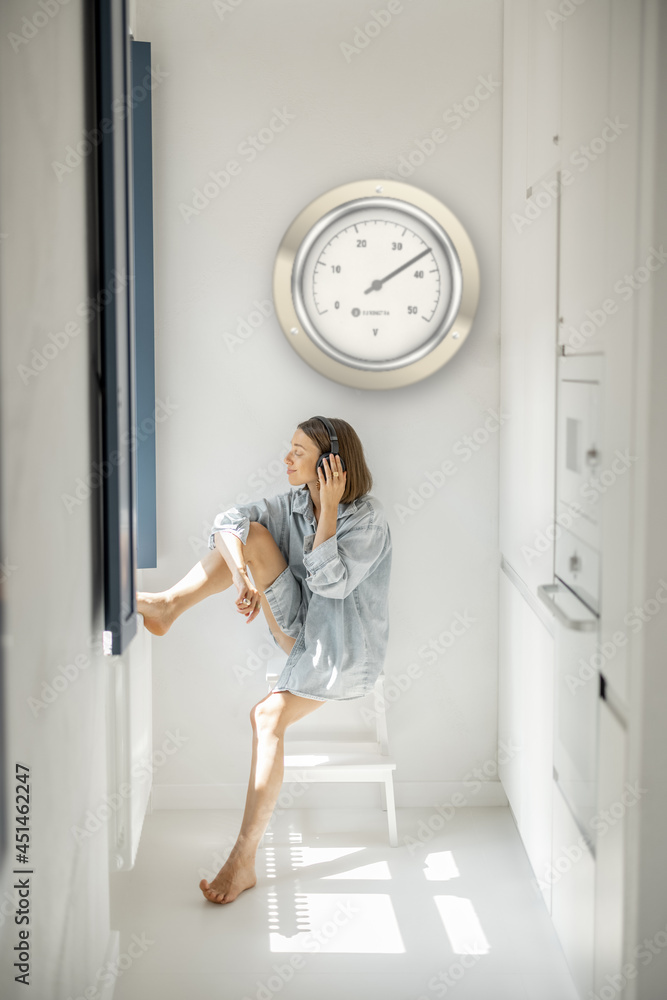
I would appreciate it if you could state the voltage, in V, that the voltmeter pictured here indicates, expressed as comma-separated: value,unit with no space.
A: 36,V
